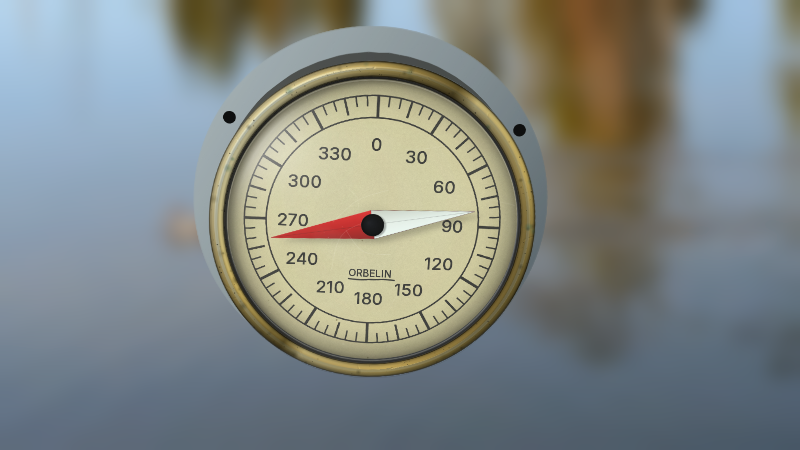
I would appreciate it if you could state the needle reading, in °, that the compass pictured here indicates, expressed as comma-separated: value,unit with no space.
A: 260,°
